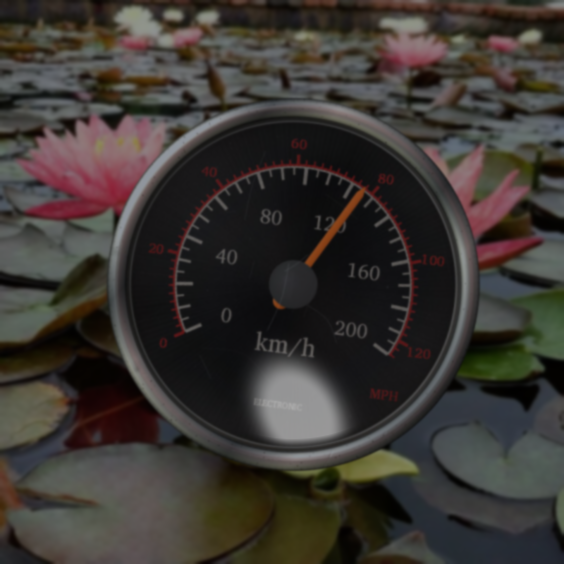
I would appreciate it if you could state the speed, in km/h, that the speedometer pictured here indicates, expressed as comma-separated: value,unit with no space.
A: 125,km/h
